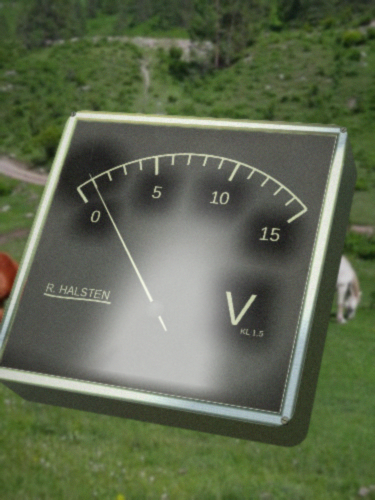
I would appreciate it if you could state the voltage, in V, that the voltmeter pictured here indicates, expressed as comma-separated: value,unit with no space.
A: 1,V
